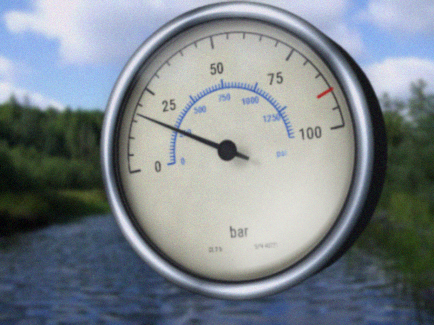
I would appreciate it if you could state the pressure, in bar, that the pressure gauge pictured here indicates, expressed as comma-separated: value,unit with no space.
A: 17.5,bar
